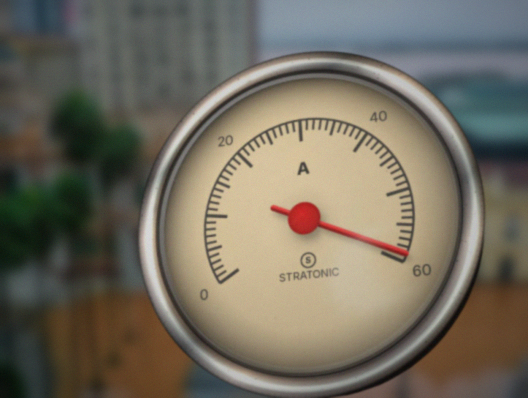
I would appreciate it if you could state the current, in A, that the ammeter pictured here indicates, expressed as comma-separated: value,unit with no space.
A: 59,A
